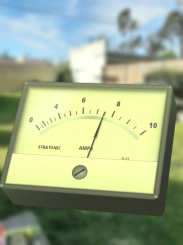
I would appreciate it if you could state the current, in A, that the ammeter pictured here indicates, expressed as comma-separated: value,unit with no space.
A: 7.5,A
